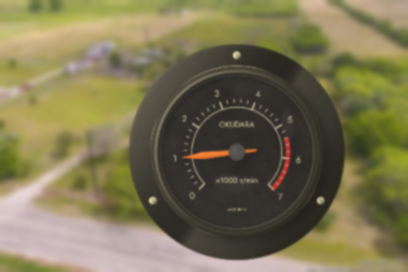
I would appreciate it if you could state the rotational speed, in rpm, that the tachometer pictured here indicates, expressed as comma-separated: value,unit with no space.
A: 1000,rpm
